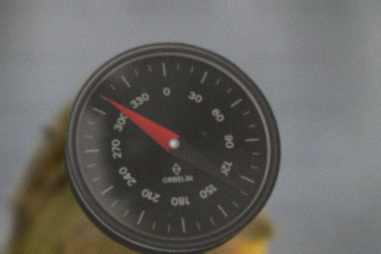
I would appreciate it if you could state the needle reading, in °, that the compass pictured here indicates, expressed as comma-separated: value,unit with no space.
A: 310,°
